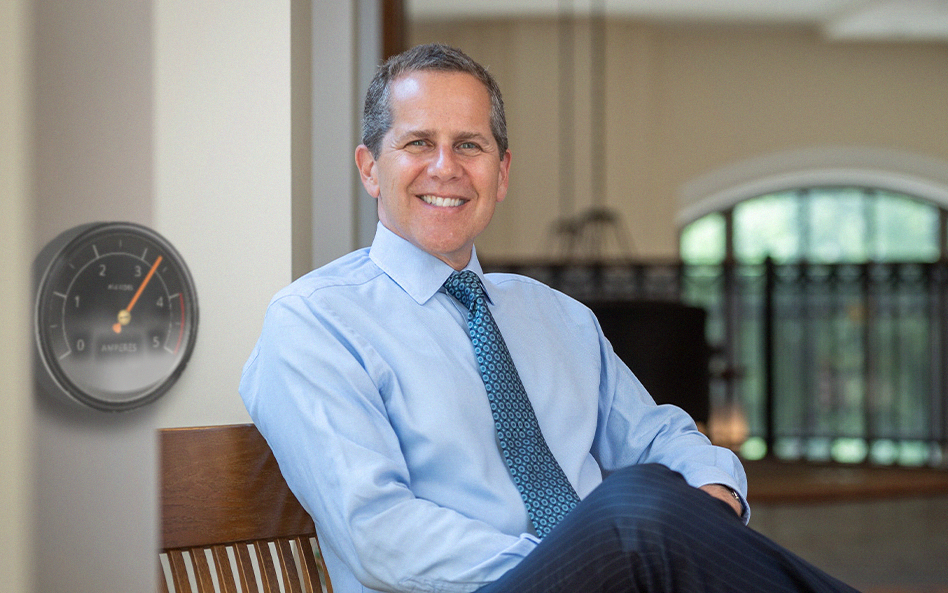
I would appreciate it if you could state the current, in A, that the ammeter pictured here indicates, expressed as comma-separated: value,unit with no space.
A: 3.25,A
